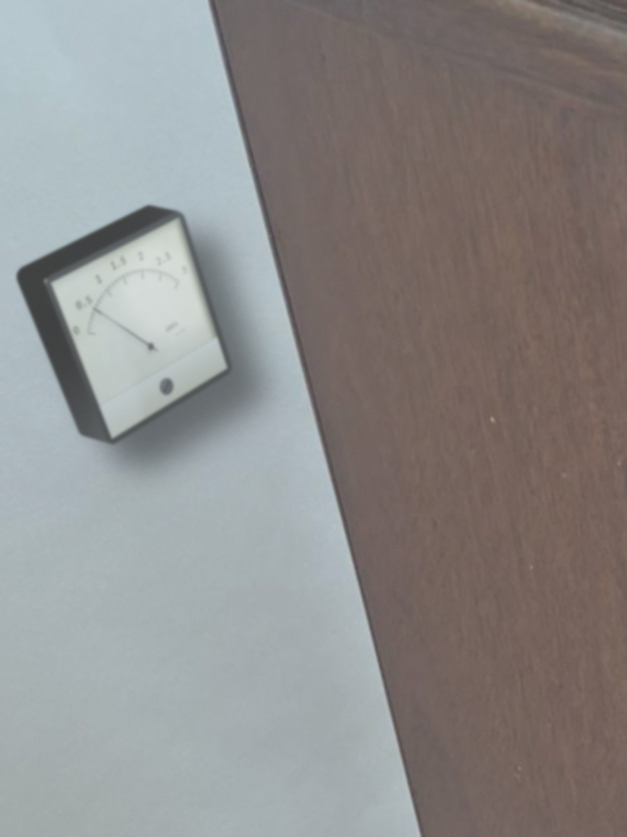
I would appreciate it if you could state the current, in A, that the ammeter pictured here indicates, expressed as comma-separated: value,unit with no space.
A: 0.5,A
